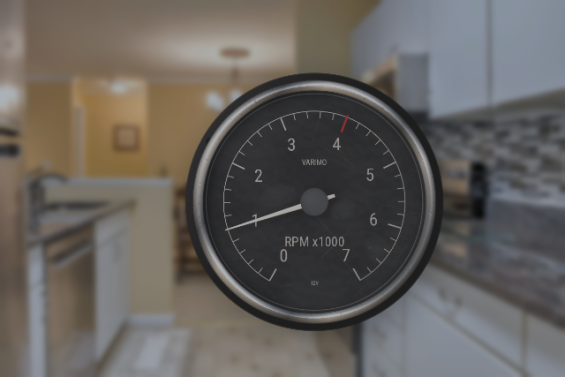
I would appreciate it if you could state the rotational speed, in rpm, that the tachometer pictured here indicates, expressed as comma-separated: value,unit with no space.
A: 1000,rpm
